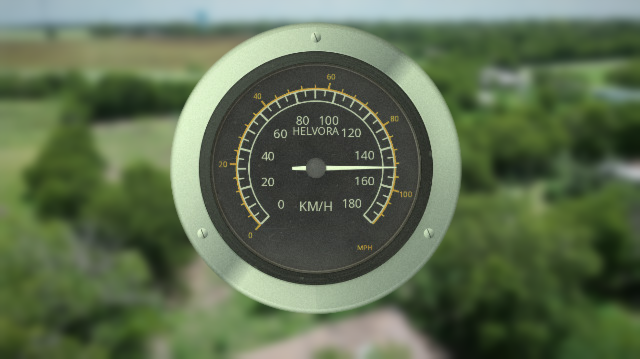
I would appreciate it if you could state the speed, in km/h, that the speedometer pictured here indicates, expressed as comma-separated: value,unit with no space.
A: 150,km/h
